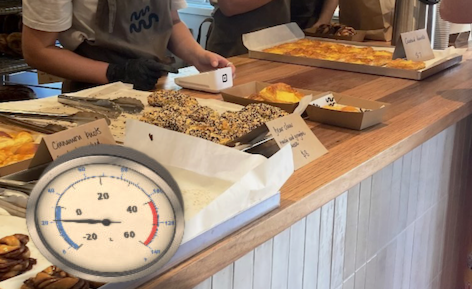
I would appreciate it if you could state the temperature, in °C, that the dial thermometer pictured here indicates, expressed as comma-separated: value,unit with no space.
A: -5,°C
